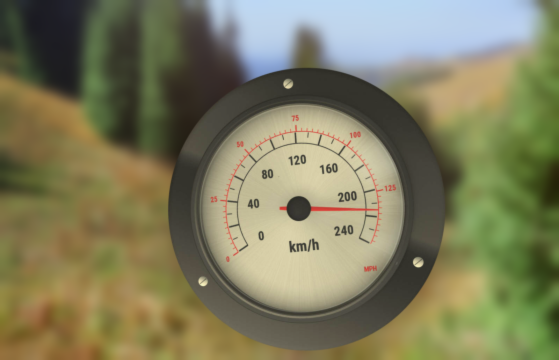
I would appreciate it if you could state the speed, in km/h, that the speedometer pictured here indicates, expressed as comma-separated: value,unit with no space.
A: 215,km/h
